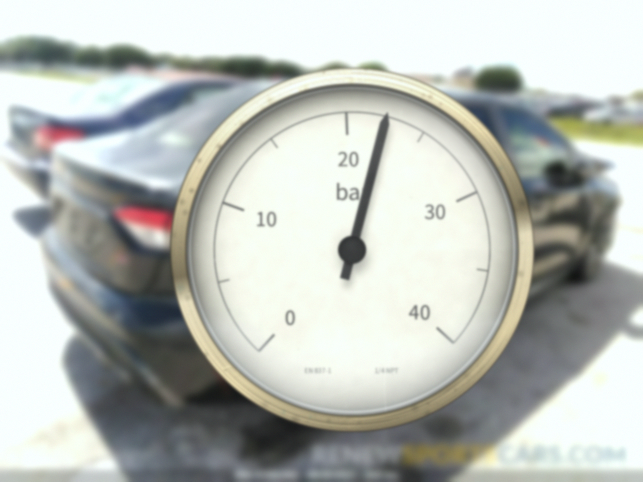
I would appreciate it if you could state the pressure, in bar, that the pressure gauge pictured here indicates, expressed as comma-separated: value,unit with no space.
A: 22.5,bar
